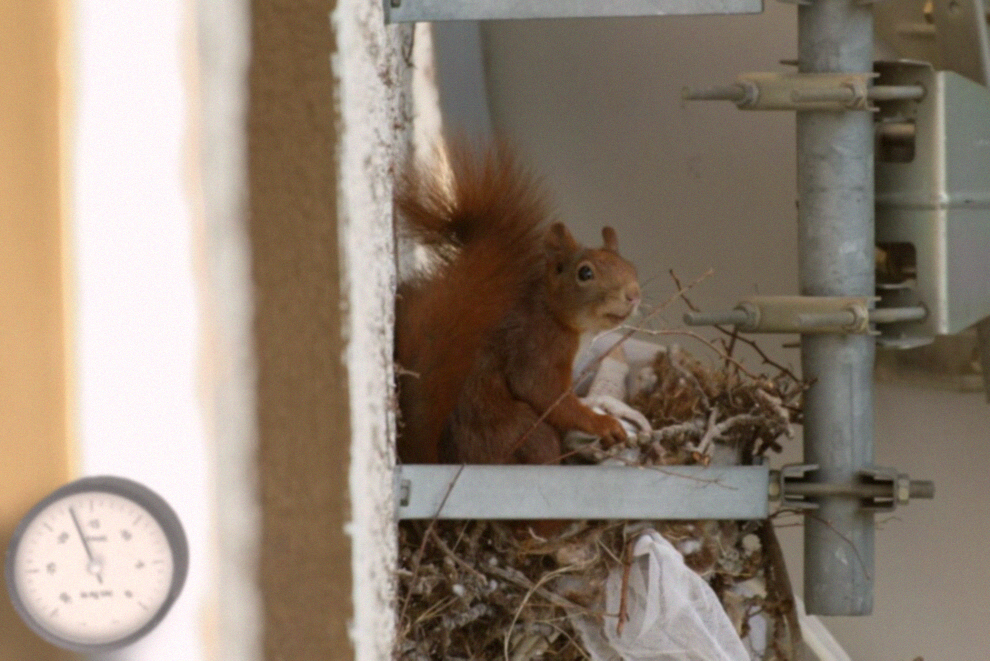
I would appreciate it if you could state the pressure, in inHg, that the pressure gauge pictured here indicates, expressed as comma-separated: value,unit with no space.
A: -17,inHg
